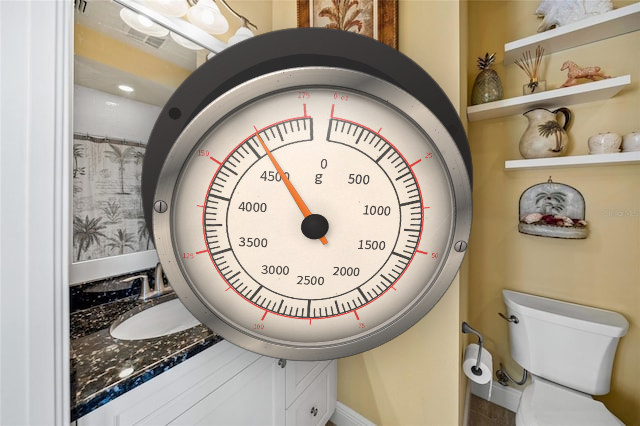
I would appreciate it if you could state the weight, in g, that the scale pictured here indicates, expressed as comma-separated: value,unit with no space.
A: 4600,g
